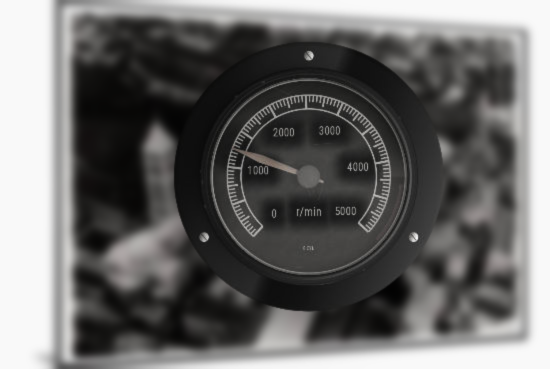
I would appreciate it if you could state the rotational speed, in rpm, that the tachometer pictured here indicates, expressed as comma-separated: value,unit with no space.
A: 1250,rpm
